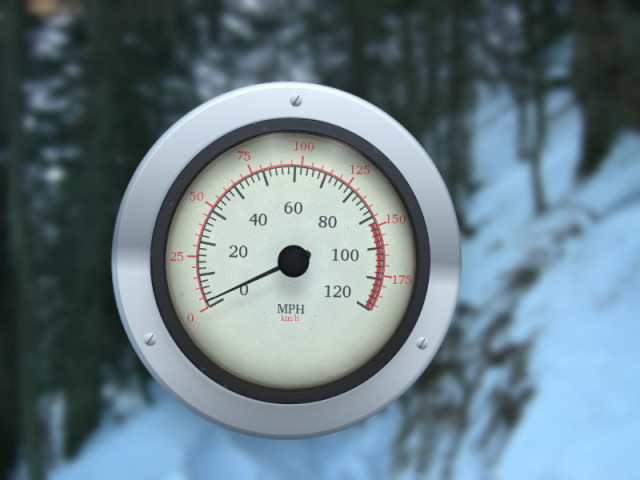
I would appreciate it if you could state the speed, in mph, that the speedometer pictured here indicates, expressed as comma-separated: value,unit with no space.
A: 2,mph
